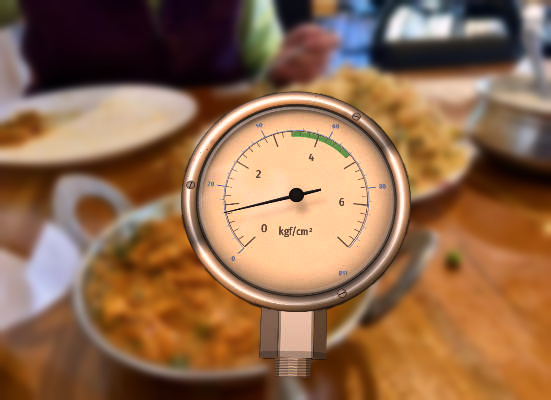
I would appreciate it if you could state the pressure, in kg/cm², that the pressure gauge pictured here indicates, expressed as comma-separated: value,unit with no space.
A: 0.8,kg/cm²
